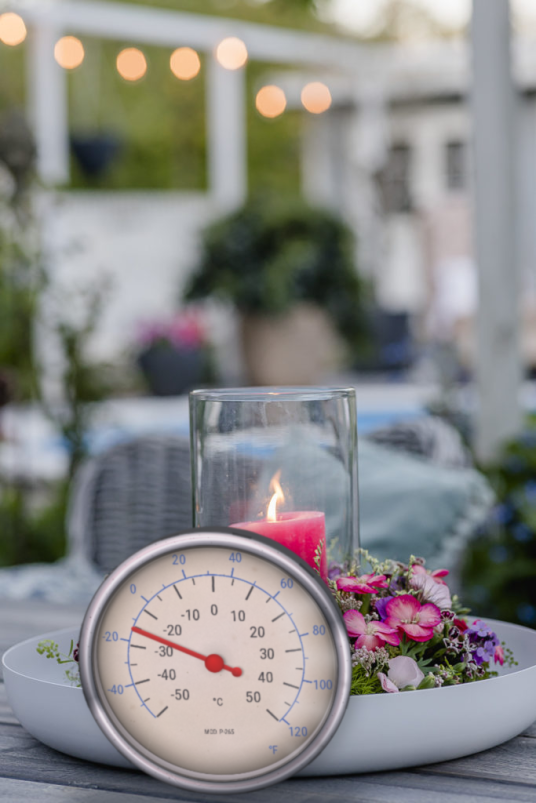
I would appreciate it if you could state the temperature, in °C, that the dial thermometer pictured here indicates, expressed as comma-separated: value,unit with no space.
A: -25,°C
